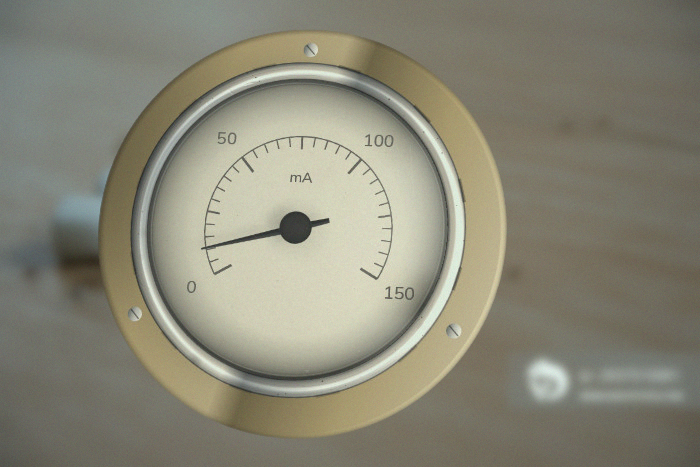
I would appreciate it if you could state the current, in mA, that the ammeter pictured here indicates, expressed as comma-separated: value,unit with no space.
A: 10,mA
